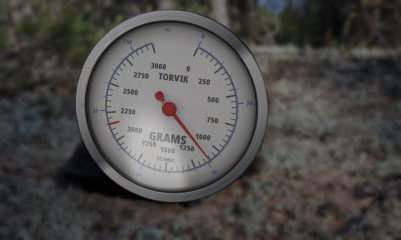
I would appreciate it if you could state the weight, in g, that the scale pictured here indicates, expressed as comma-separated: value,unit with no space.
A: 1100,g
